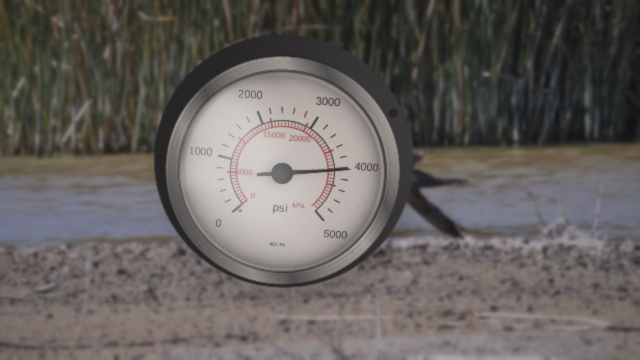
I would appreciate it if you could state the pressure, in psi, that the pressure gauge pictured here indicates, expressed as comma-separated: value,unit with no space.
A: 4000,psi
